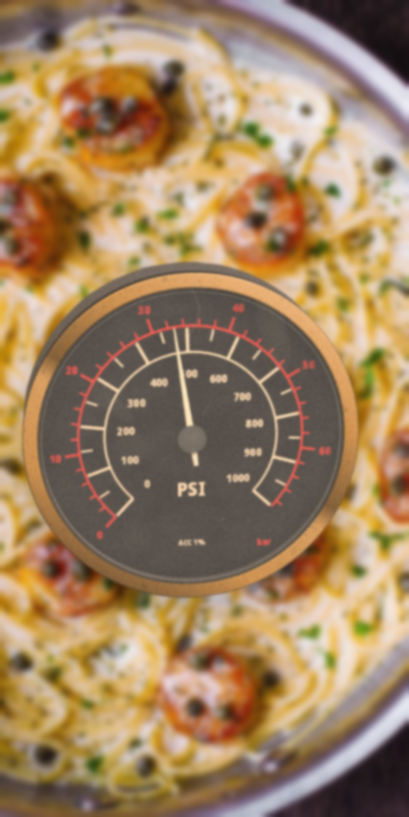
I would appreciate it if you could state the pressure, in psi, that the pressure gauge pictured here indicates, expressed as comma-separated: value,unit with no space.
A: 475,psi
